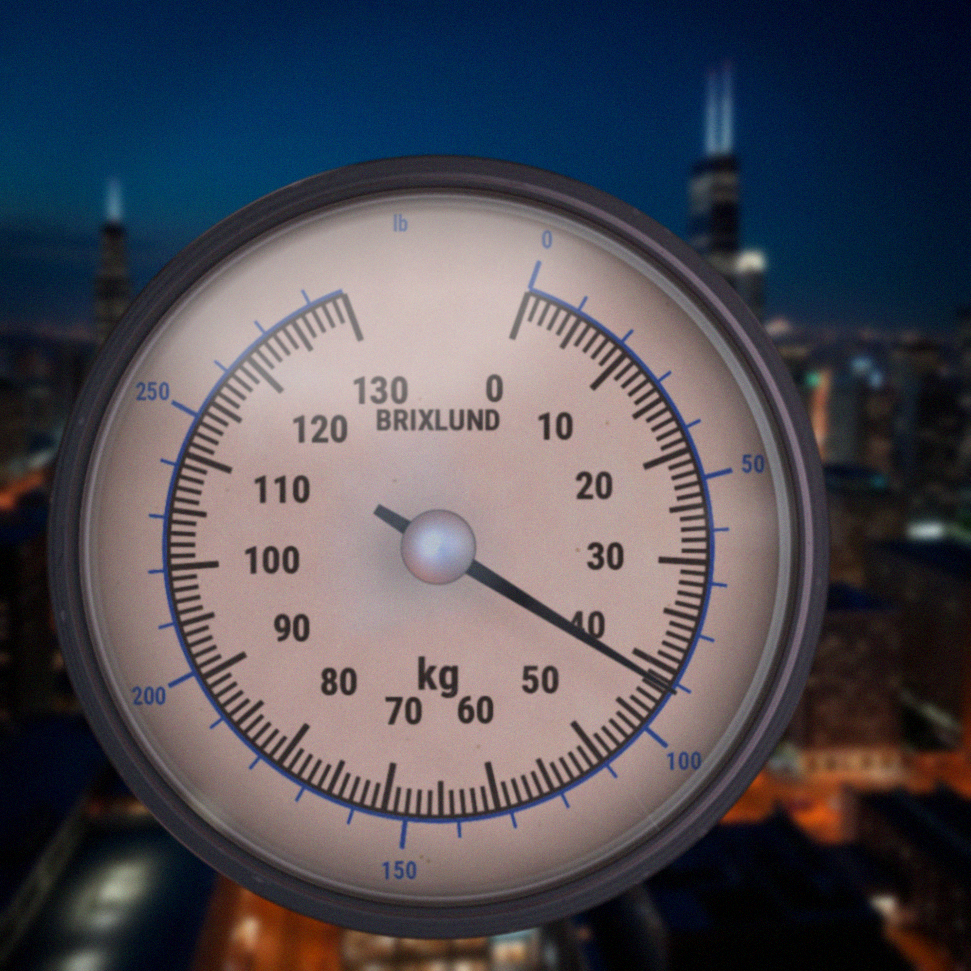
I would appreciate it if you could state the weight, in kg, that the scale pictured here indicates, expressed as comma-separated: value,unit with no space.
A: 41.5,kg
